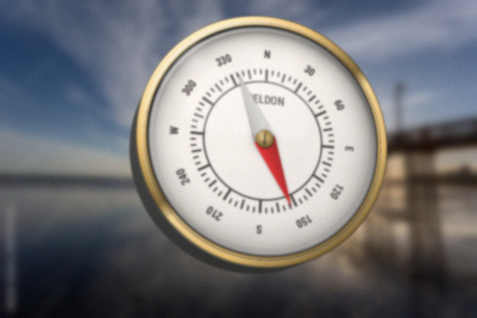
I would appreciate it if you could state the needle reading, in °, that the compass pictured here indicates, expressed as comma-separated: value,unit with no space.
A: 155,°
